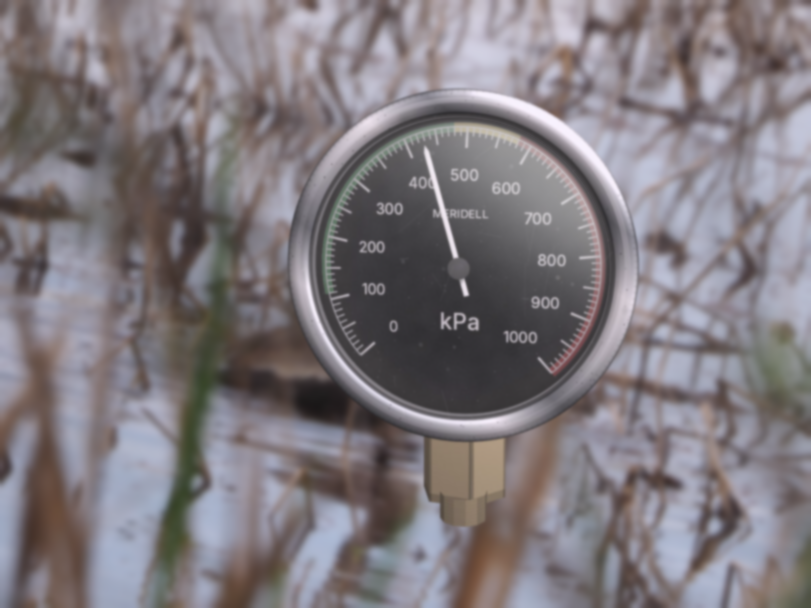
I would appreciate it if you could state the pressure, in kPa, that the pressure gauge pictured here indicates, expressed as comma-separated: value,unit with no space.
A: 430,kPa
